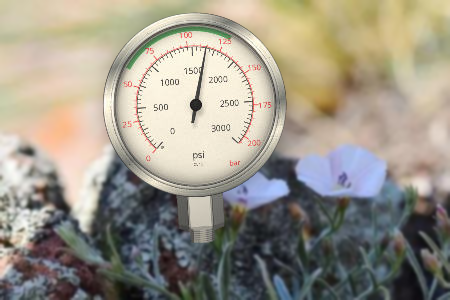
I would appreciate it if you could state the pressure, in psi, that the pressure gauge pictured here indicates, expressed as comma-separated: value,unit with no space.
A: 1650,psi
